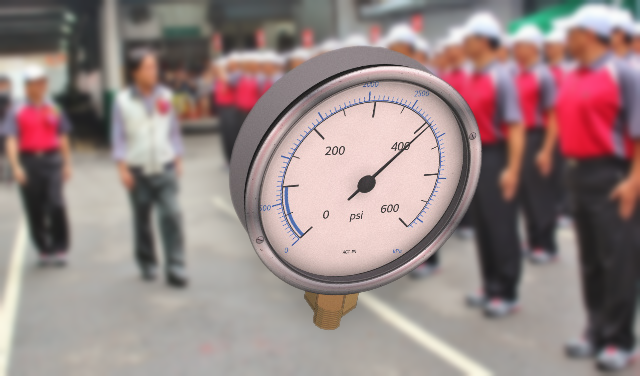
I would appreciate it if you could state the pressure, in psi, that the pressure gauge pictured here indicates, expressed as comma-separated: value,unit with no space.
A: 400,psi
